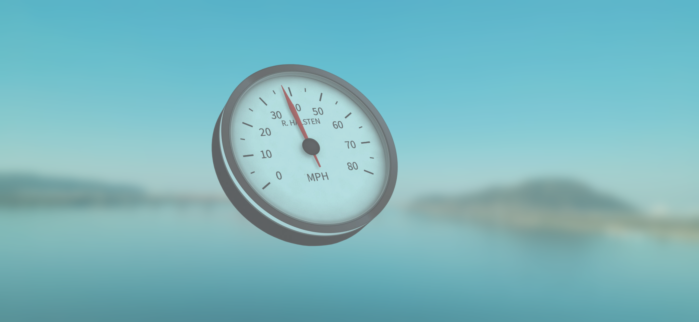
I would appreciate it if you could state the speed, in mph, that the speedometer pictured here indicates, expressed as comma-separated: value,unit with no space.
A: 37.5,mph
